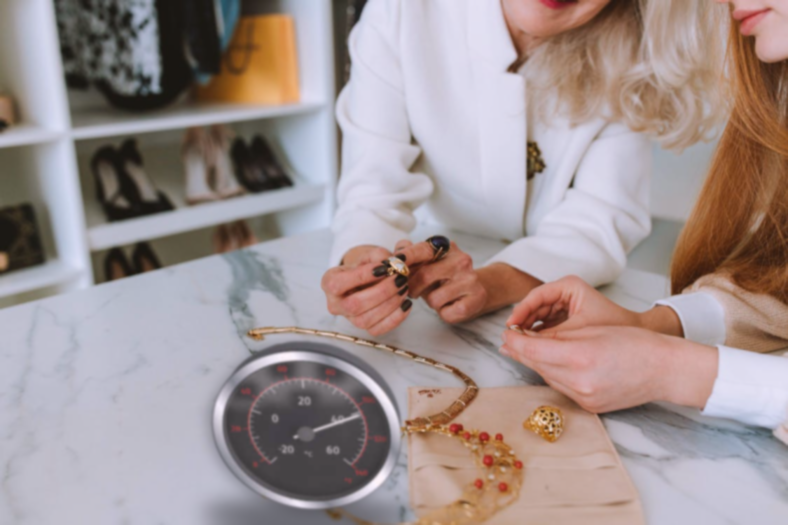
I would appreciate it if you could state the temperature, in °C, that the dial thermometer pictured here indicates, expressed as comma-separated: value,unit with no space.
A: 40,°C
